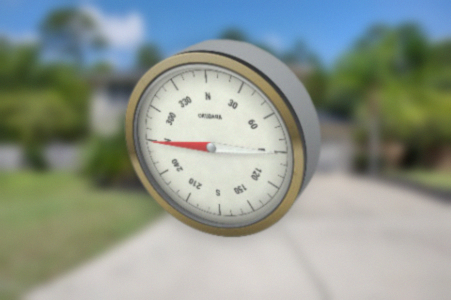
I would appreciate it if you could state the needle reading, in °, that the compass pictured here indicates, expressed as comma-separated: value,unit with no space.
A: 270,°
